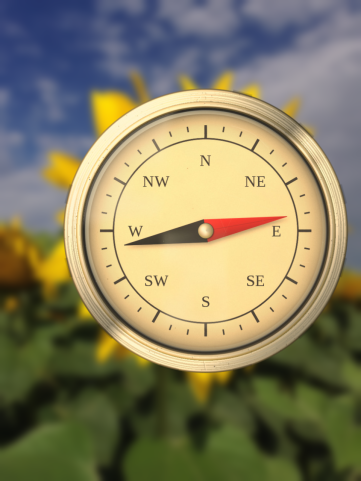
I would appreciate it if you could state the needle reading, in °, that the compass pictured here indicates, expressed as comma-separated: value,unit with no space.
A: 80,°
